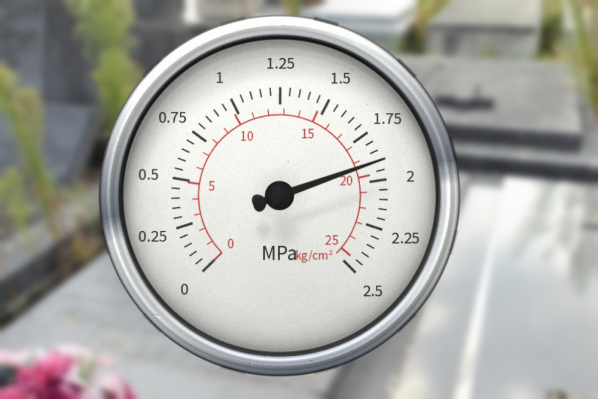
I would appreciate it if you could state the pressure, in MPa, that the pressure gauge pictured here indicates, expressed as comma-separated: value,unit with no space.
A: 1.9,MPa
